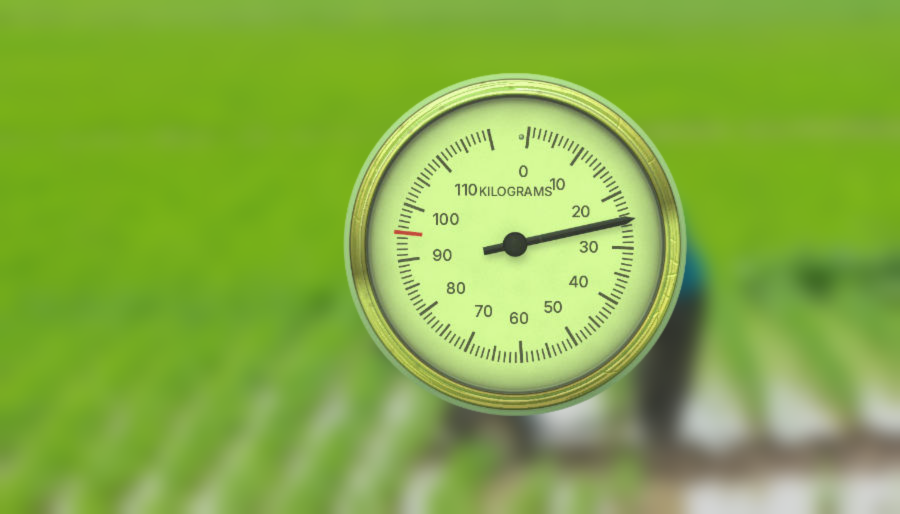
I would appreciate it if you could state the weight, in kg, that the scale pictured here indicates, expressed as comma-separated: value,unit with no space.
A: 25,kg
